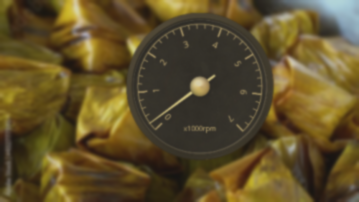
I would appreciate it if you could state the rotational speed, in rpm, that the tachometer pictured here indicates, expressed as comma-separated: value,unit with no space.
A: 200,rpm
